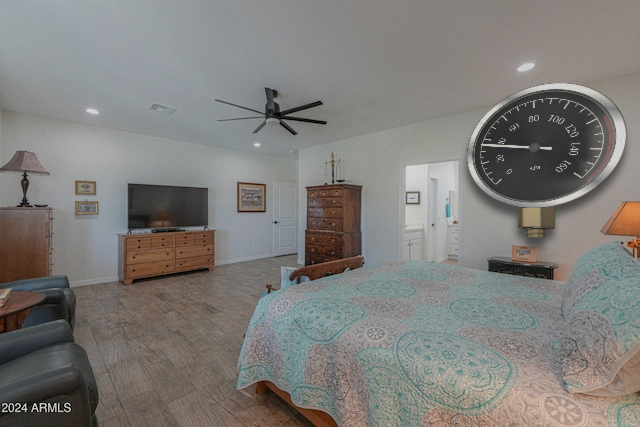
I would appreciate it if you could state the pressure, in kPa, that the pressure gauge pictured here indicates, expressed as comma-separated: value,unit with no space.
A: 35,kPa
